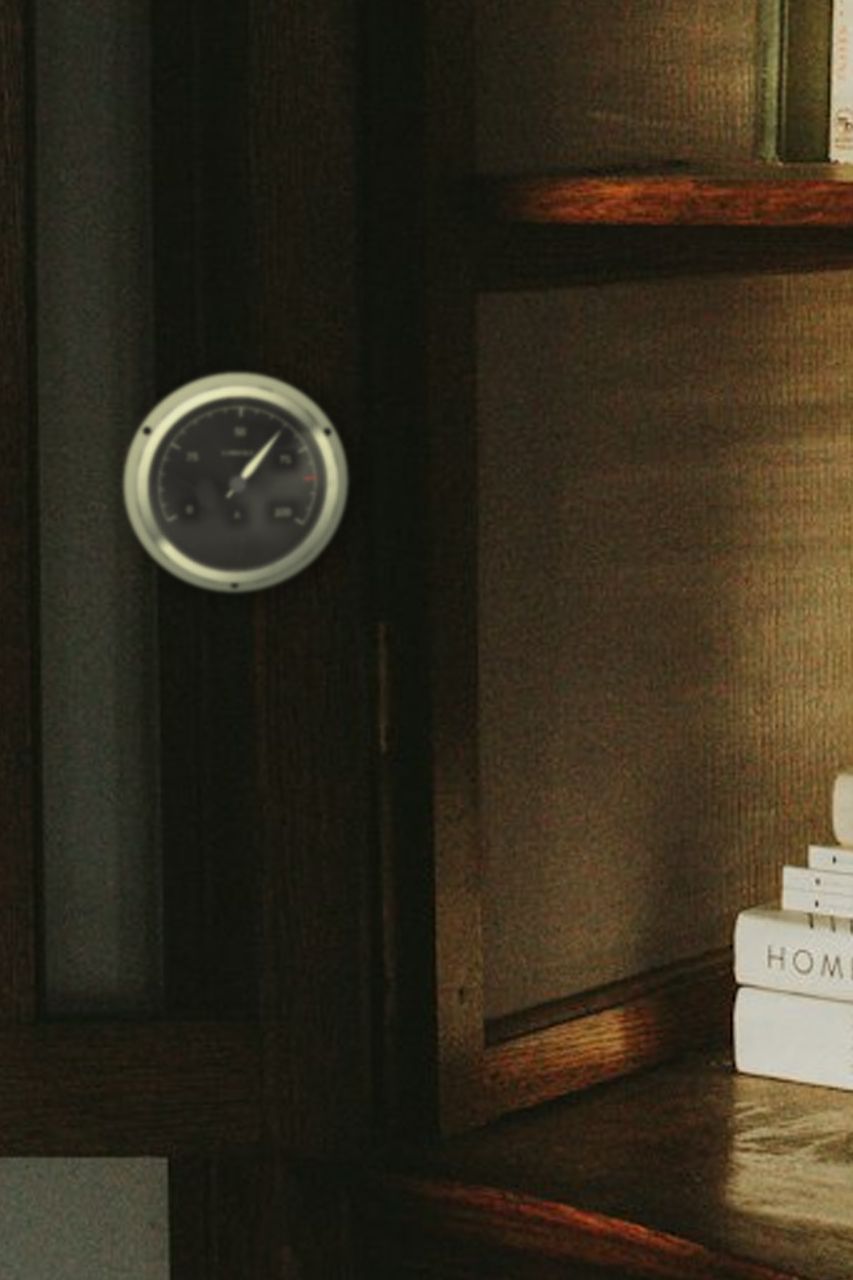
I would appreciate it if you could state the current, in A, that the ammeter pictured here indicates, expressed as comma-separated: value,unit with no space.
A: 65,A
